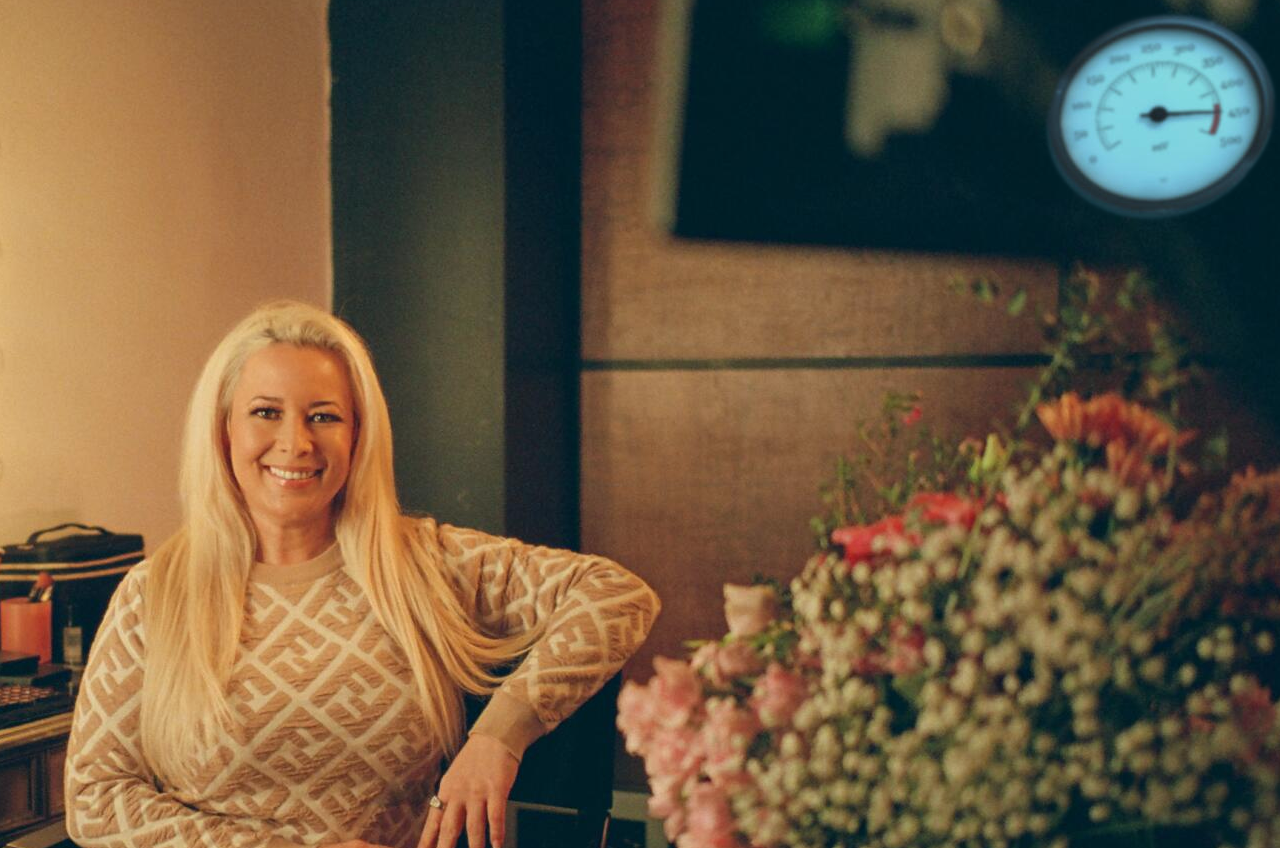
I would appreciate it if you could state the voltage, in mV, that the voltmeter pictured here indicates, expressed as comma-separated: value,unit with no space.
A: 450,mV
